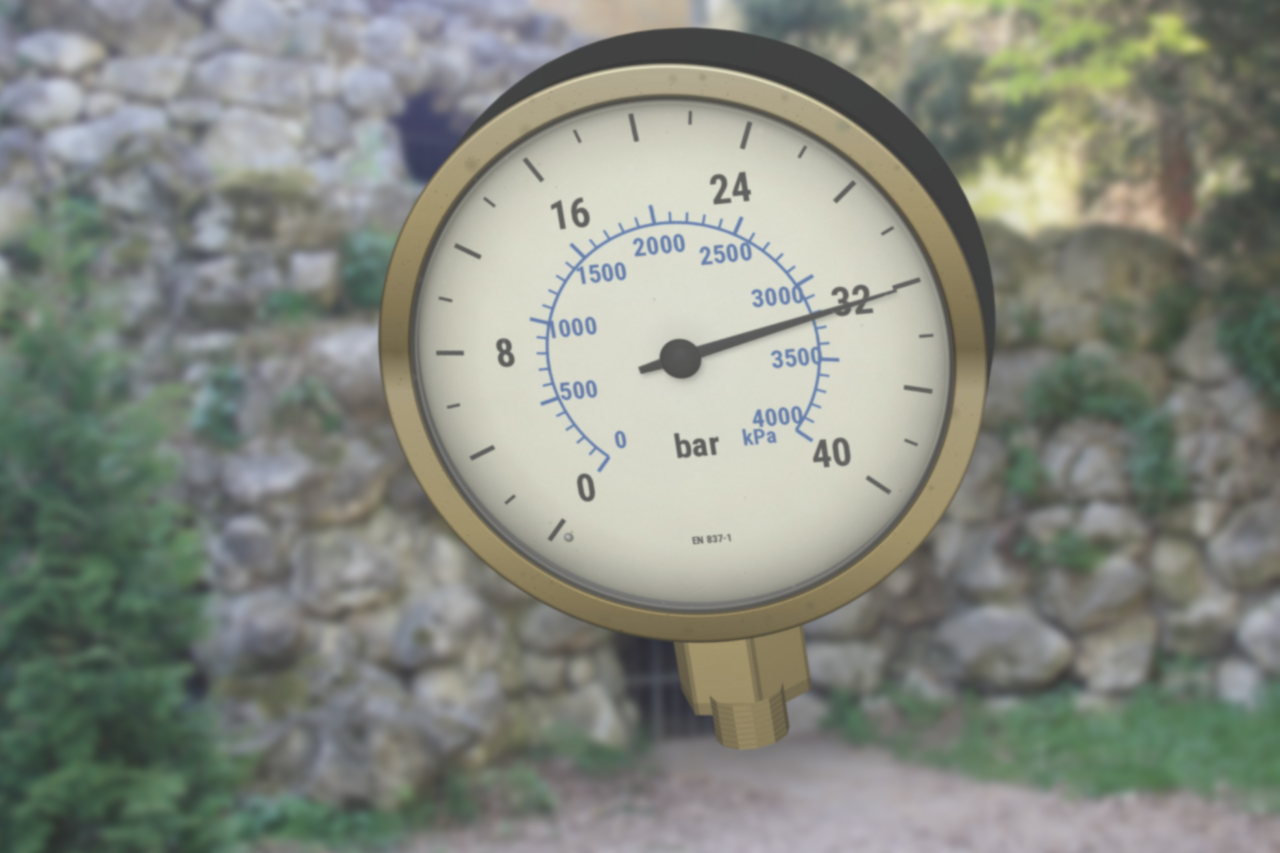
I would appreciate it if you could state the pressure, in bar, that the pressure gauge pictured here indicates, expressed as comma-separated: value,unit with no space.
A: 32,bar
